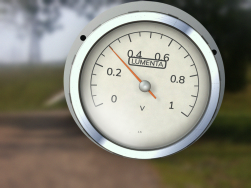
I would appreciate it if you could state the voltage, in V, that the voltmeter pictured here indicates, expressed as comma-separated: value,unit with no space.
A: 0.3,V
